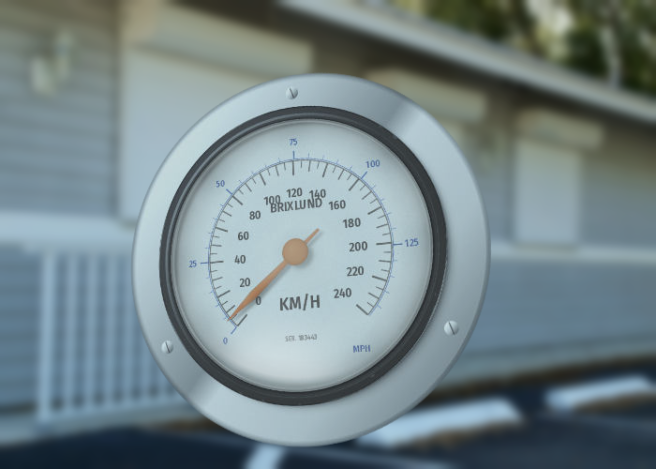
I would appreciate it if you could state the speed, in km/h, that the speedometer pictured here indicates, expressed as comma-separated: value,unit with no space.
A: 5,km/h
